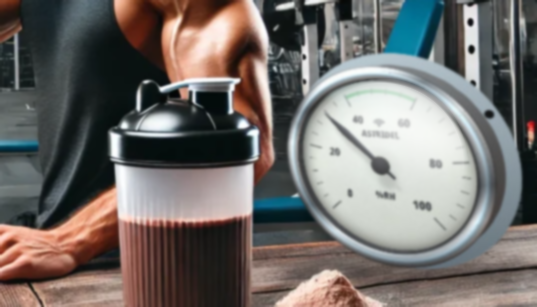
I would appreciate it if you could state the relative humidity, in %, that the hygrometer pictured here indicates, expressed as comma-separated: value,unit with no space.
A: 32,%
